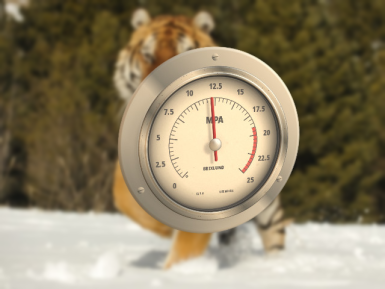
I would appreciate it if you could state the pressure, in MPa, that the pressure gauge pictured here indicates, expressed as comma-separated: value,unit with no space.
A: 12,MPa
